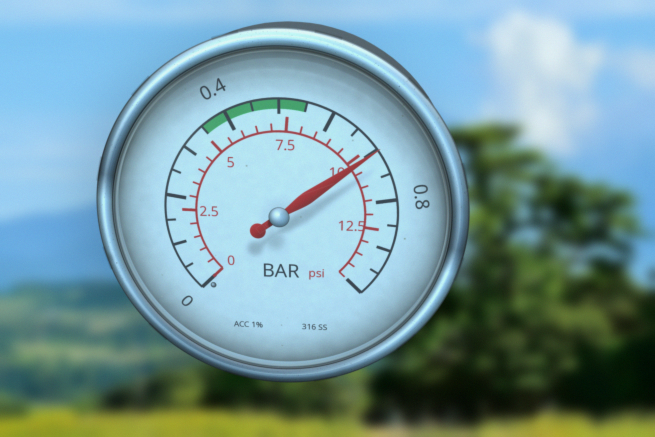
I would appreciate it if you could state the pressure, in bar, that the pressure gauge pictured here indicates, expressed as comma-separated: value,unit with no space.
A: 0.7,bar
